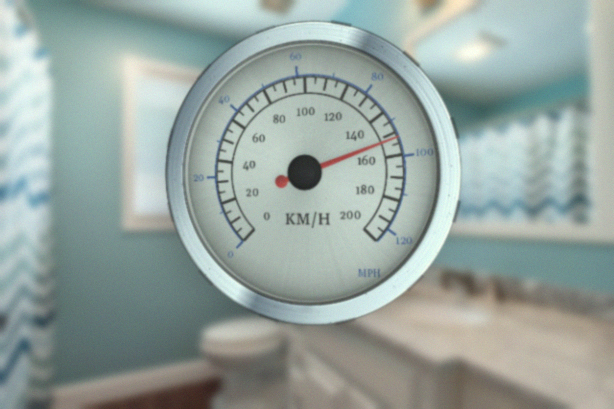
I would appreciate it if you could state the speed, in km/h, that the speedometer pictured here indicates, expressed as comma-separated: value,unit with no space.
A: 152.5,km/h
